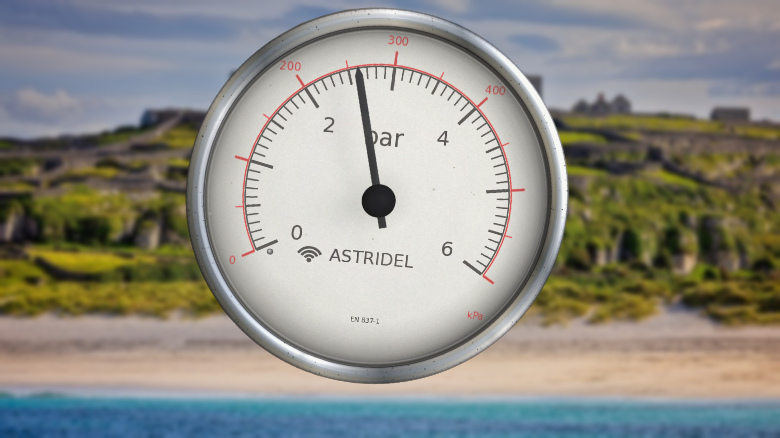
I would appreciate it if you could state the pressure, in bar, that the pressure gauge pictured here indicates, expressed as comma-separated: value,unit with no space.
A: 2.6,bar
